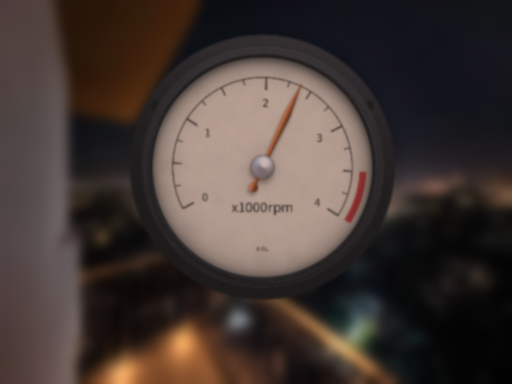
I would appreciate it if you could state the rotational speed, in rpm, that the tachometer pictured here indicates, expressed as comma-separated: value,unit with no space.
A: 2375,rpm
